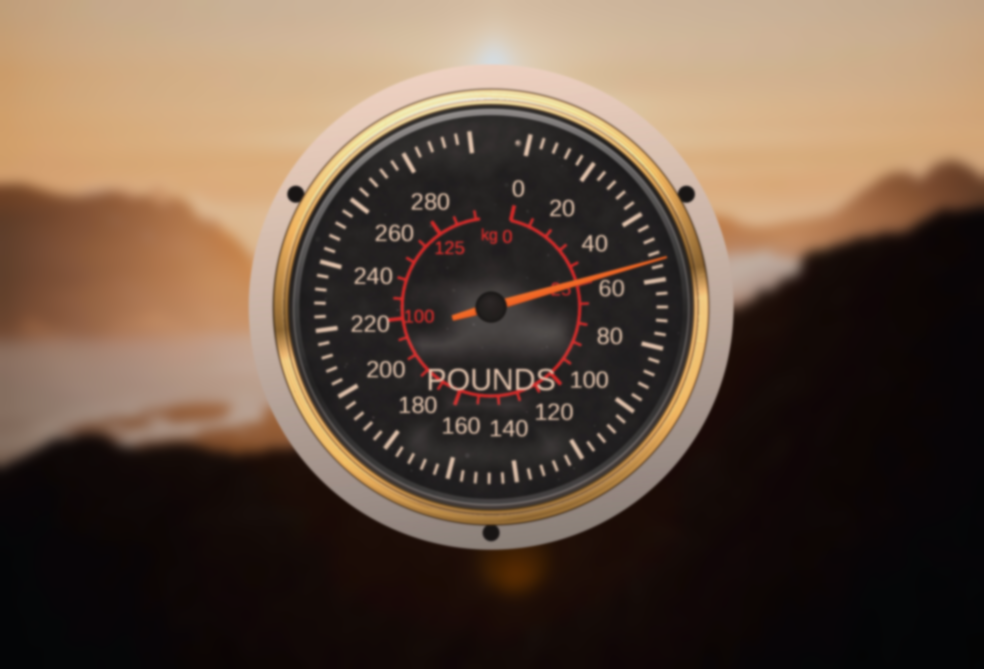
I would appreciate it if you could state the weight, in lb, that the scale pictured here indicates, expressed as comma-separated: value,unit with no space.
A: 54,lb
